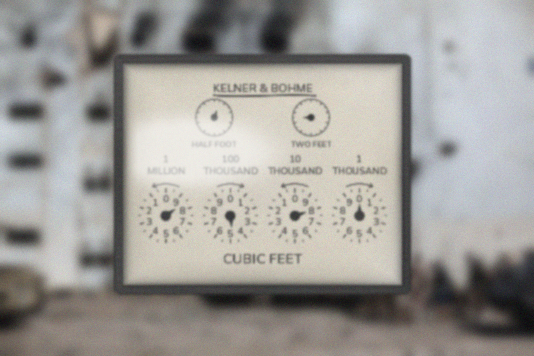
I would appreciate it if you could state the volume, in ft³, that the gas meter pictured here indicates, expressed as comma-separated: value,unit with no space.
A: 848000,ft³
